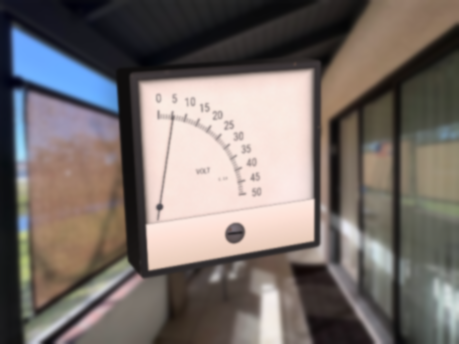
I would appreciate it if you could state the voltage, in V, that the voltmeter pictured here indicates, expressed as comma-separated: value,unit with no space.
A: 5,V
